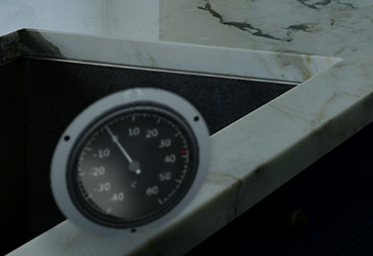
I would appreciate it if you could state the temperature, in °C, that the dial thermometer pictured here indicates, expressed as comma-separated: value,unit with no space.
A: 0,°C
